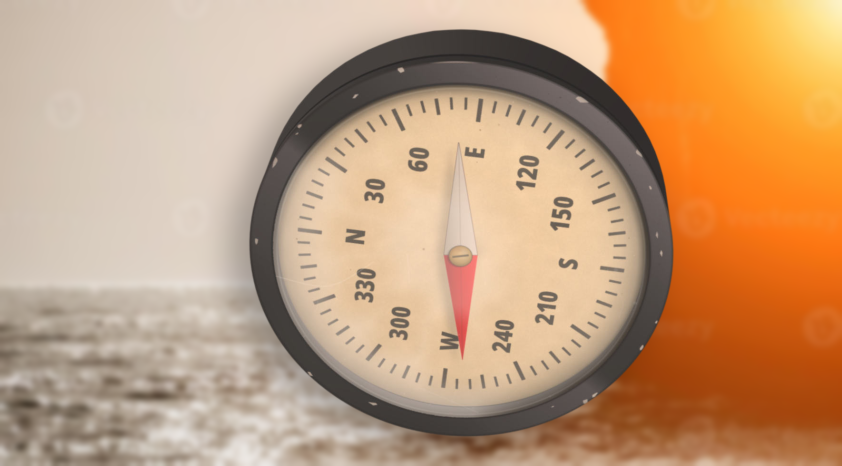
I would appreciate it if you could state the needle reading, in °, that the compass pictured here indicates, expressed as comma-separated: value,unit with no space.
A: 262.5,°
